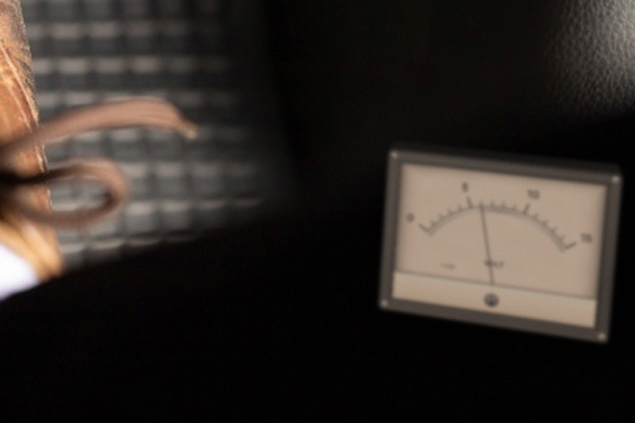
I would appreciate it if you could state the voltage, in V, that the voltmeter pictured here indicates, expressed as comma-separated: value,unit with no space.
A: 6,V
